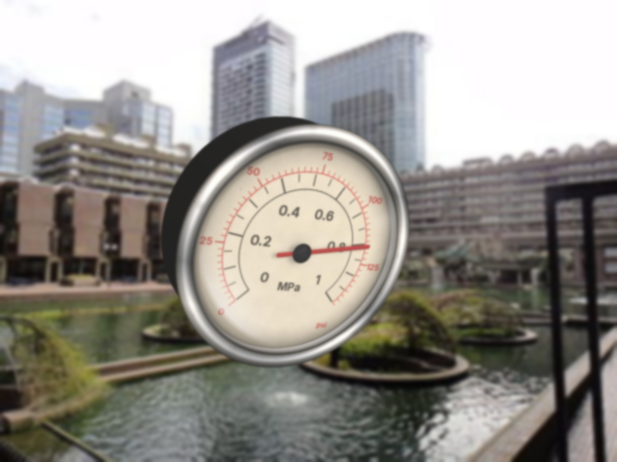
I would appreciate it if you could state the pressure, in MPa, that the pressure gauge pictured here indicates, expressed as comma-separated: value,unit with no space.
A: 0.8,MPa
